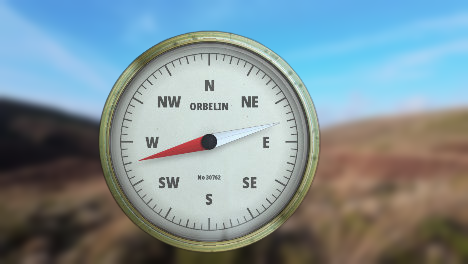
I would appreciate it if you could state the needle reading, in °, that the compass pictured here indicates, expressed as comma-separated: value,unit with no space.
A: 255,°
